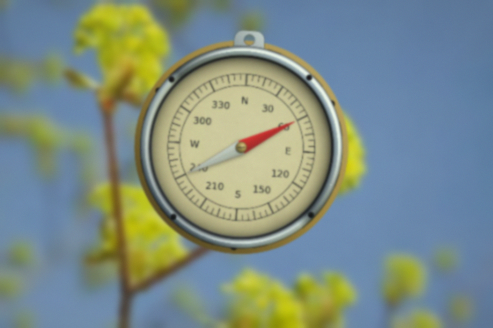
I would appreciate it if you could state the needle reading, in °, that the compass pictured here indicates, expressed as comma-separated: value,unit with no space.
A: 60,°
